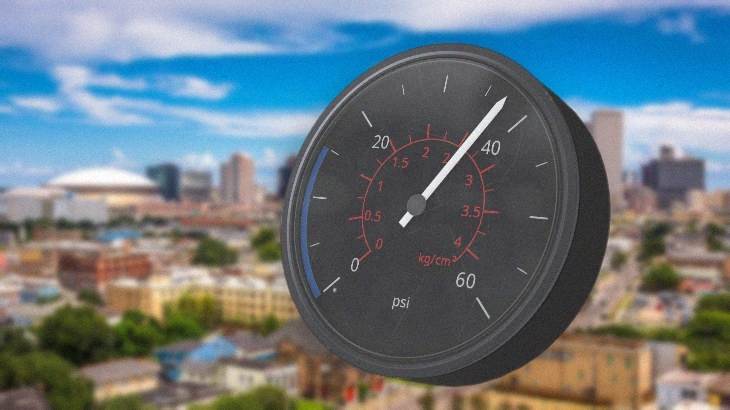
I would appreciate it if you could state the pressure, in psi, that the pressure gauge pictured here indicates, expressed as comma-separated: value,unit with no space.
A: 37.5,psi
